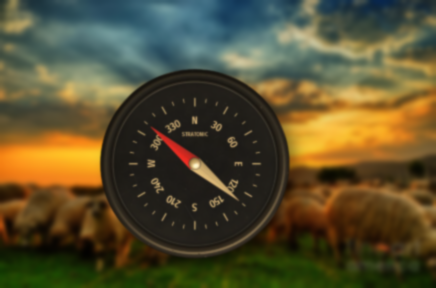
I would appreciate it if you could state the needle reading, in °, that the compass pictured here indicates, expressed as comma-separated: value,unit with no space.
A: 310,°
